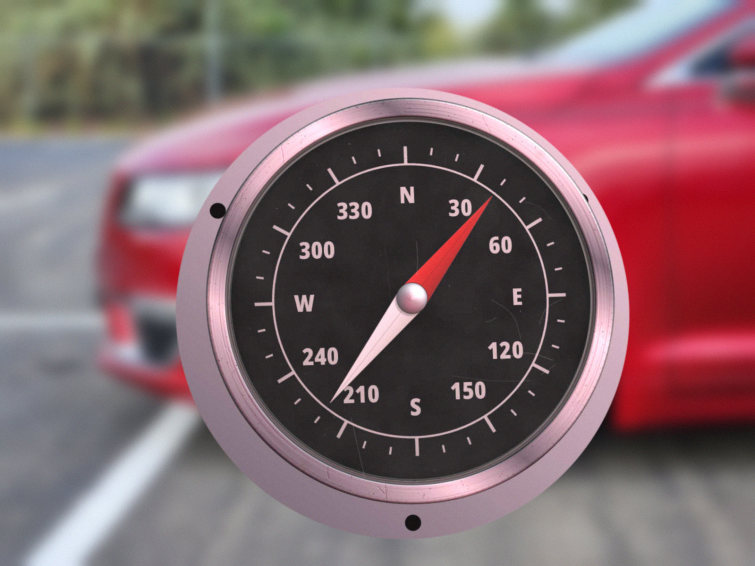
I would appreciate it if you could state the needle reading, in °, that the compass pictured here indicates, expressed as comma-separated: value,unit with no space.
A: 40,°
